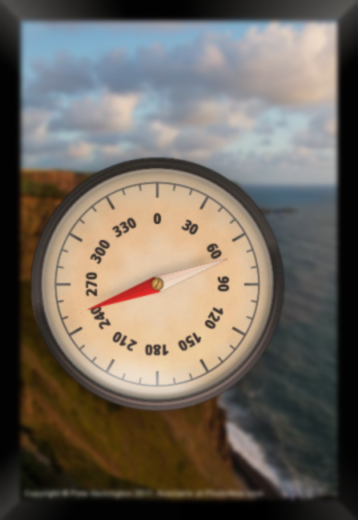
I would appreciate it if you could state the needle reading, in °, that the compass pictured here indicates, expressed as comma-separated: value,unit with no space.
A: 250,°
